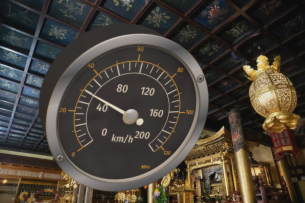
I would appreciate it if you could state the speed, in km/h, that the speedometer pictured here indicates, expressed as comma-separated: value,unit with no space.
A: 50,km/h
